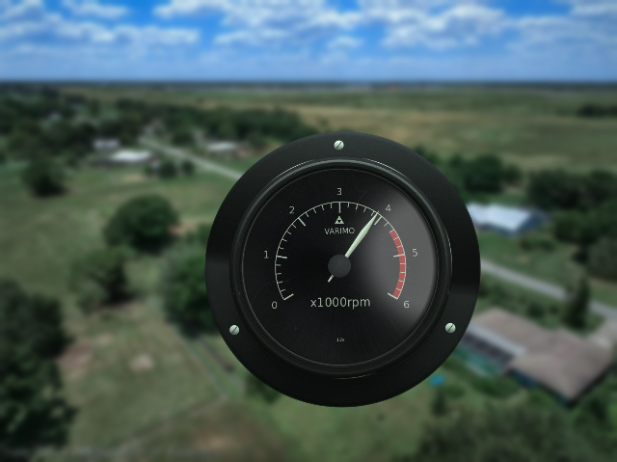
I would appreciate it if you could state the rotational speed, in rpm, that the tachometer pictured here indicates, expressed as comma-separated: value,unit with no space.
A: 3900,rpm
